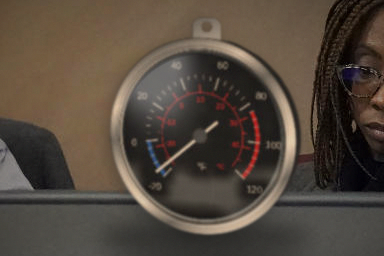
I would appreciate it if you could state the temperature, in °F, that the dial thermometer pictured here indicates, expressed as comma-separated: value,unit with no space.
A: -16,°F
